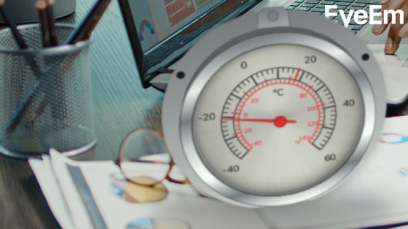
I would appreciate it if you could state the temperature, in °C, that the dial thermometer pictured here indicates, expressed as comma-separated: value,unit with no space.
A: -20,°C
